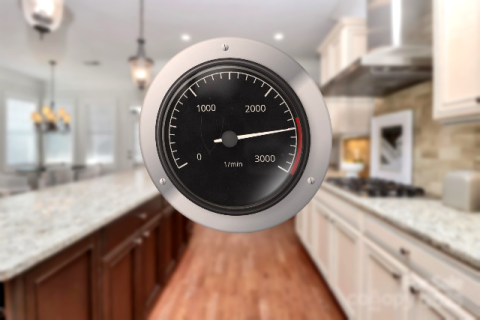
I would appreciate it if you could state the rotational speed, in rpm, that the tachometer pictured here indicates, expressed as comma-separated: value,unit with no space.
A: 2500,rpm
